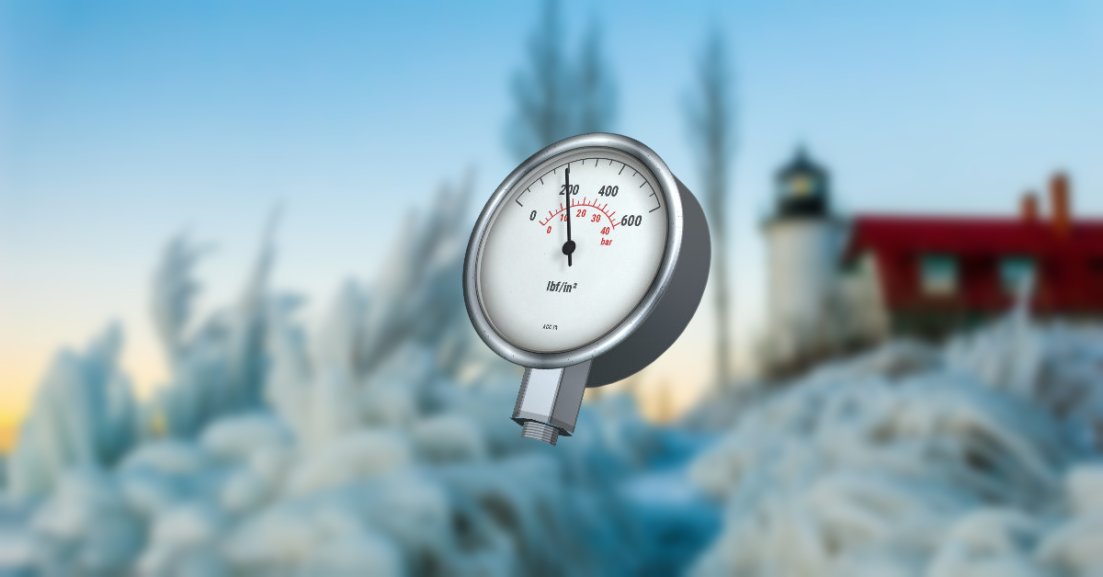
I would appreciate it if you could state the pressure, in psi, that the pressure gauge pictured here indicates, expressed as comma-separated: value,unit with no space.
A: 200,psi
